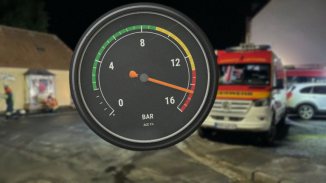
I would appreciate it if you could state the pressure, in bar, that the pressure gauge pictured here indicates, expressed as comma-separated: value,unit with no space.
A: 14.5,bar
